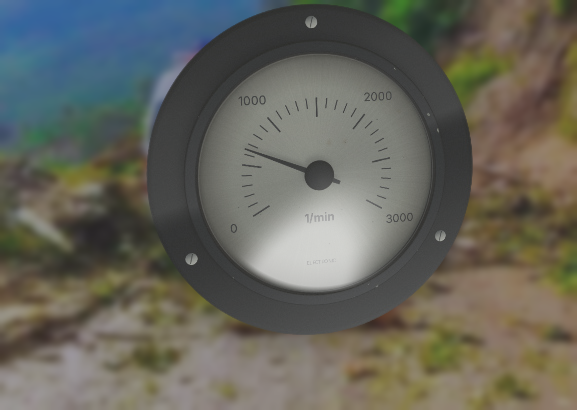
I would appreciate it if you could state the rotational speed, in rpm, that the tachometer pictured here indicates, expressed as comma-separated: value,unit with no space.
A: 650,rpm
